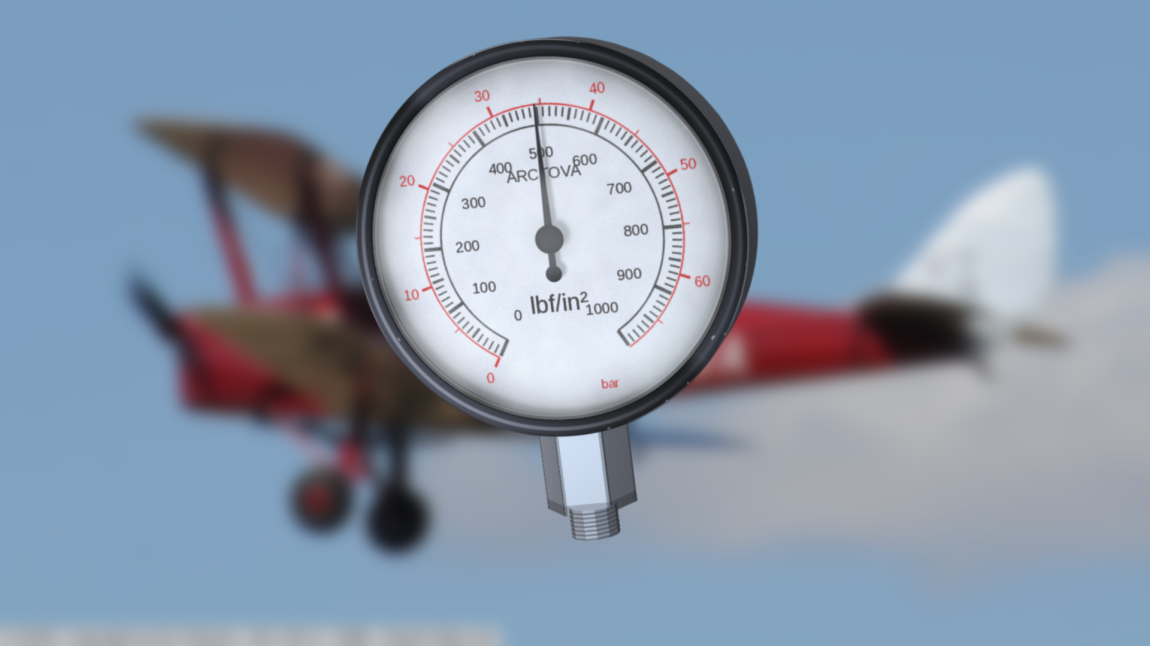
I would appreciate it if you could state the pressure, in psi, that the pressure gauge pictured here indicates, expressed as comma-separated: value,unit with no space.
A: 500,psi
